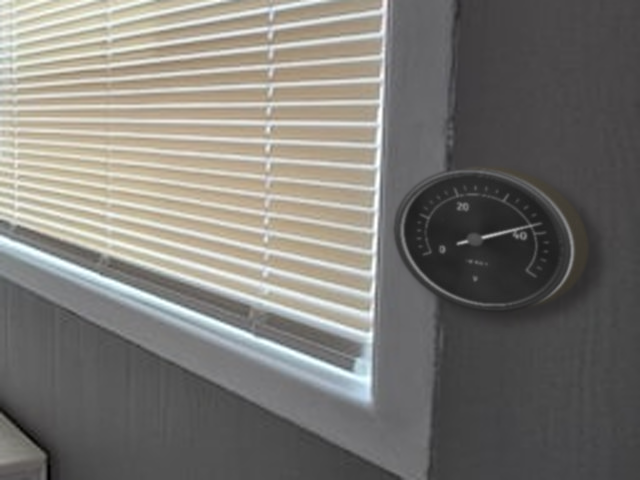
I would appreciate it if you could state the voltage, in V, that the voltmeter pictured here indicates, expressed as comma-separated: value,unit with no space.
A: 38,V
